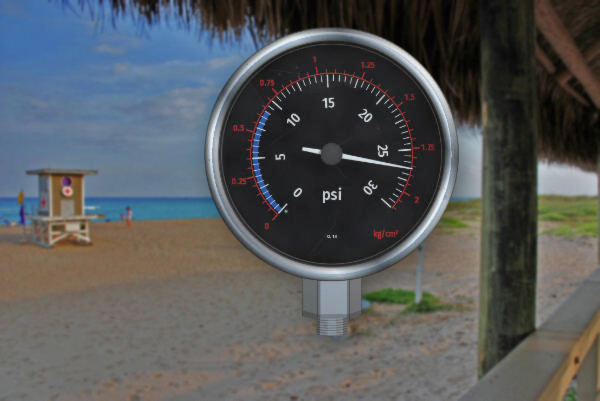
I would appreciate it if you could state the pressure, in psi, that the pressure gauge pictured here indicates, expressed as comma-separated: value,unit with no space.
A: 26.5,psi
